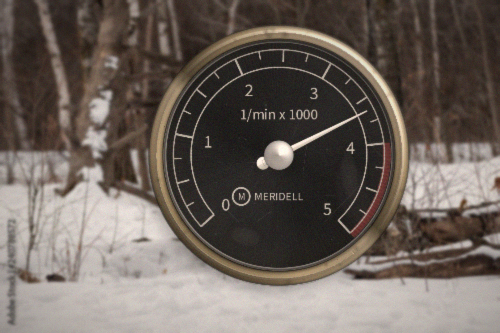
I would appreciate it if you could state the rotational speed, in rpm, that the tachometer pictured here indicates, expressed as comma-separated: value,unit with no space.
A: 3625,rpm
